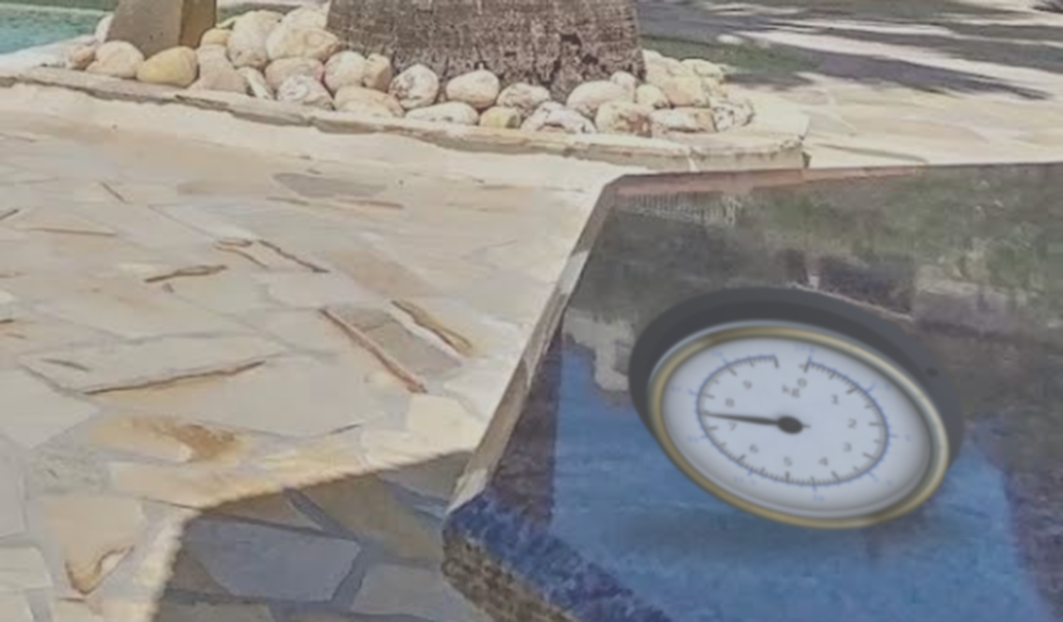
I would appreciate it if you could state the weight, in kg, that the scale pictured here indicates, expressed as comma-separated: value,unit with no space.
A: 7.5,kg
